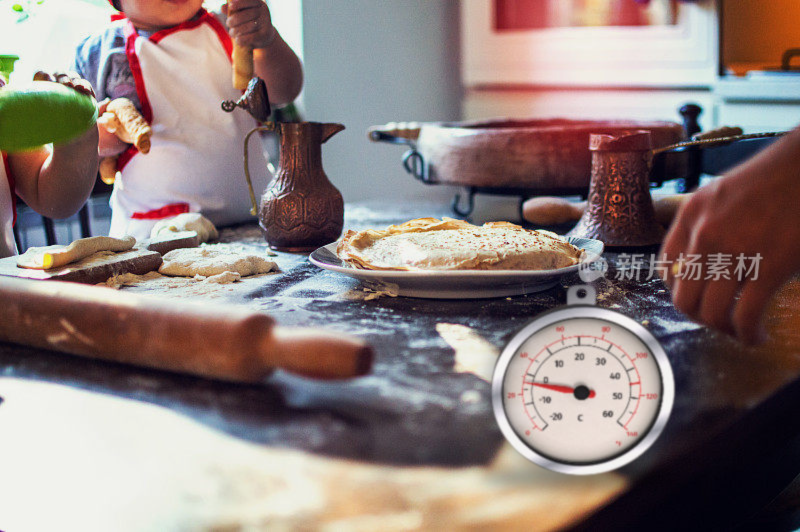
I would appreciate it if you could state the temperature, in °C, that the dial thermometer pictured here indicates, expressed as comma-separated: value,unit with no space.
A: -2.5,°C
